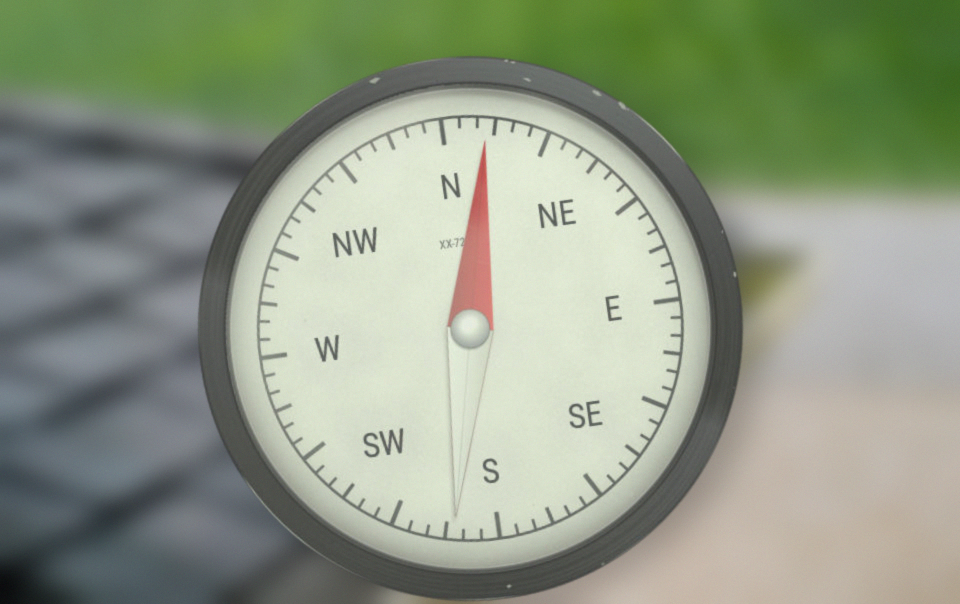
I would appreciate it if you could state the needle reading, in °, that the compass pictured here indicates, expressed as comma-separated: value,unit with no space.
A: 12.5,°
